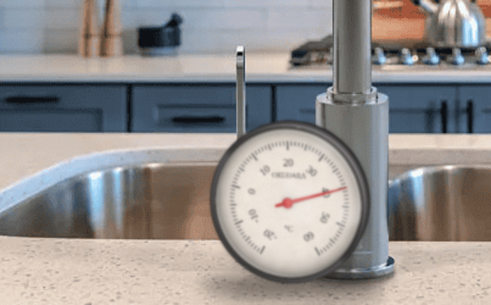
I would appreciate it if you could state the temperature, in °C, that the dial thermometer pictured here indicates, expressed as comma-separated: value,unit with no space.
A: 40,°C
